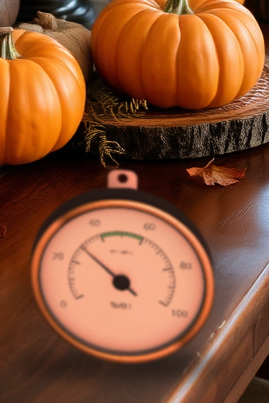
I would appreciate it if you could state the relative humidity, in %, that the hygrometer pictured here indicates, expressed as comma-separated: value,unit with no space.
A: 30,%
